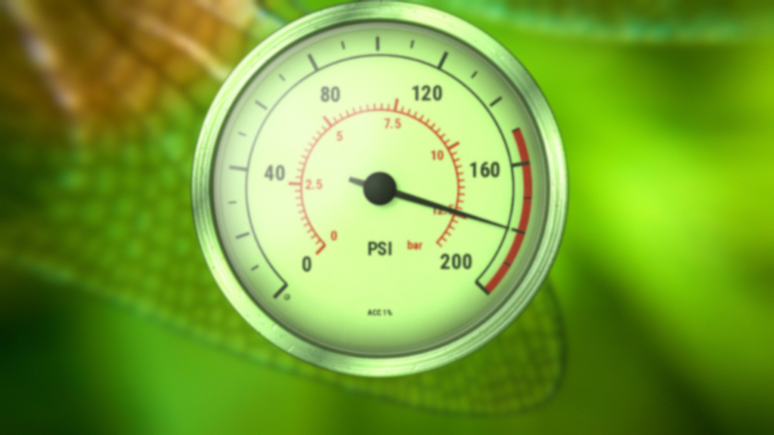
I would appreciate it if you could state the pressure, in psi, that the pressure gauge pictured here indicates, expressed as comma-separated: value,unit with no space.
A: 180,psi
